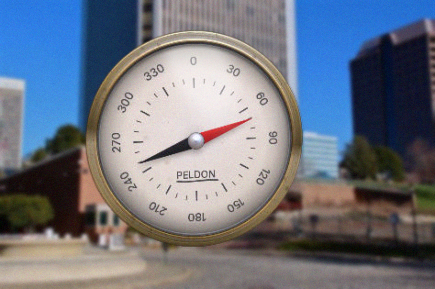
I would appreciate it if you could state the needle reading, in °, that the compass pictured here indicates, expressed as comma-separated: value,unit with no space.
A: 70,°
